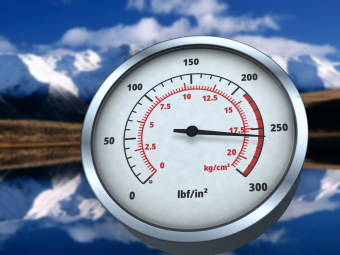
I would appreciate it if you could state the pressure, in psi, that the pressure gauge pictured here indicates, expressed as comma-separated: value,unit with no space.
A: 260,psi
